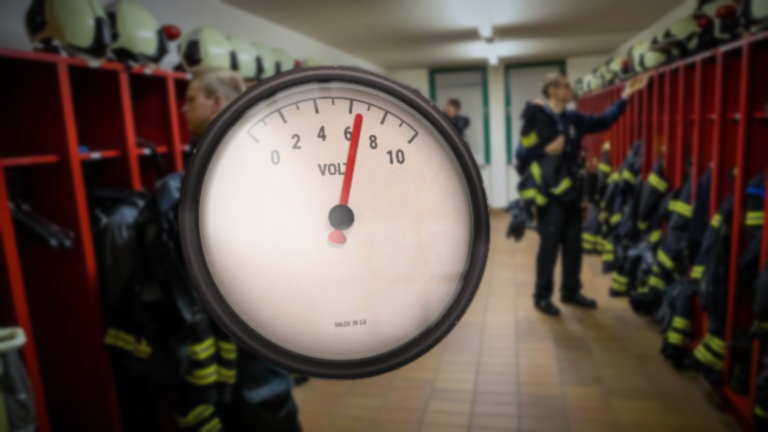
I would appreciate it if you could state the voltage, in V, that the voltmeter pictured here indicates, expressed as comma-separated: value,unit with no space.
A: 6.5,V
